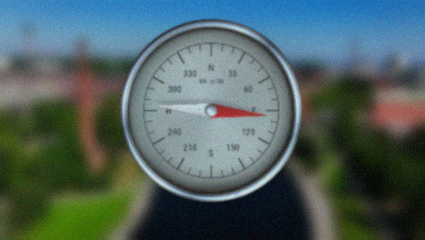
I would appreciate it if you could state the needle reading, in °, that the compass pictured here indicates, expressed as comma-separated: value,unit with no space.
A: 95,°
